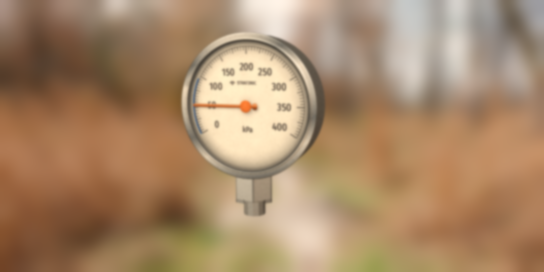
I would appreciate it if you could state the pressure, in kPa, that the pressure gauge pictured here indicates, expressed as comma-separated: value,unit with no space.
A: 50,kPa
